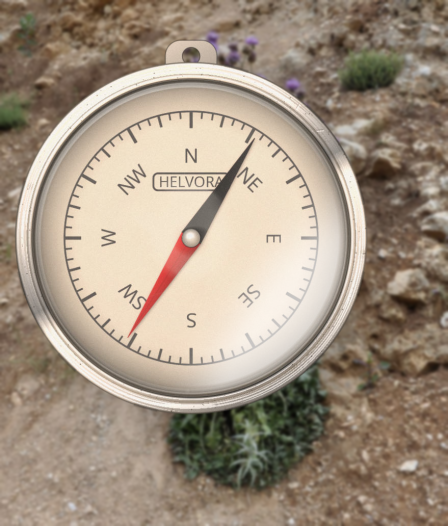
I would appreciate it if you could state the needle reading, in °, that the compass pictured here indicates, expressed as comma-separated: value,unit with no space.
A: 212.5,°
